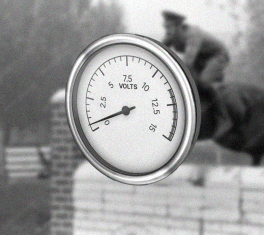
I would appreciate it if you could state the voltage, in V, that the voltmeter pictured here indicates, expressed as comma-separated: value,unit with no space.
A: 0.5,V
